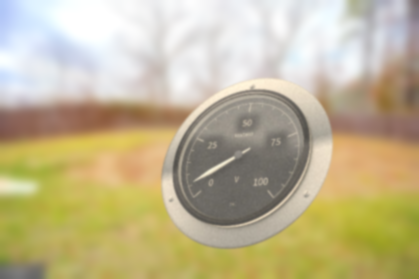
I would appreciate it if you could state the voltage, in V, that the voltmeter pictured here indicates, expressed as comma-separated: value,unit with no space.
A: 5,V
